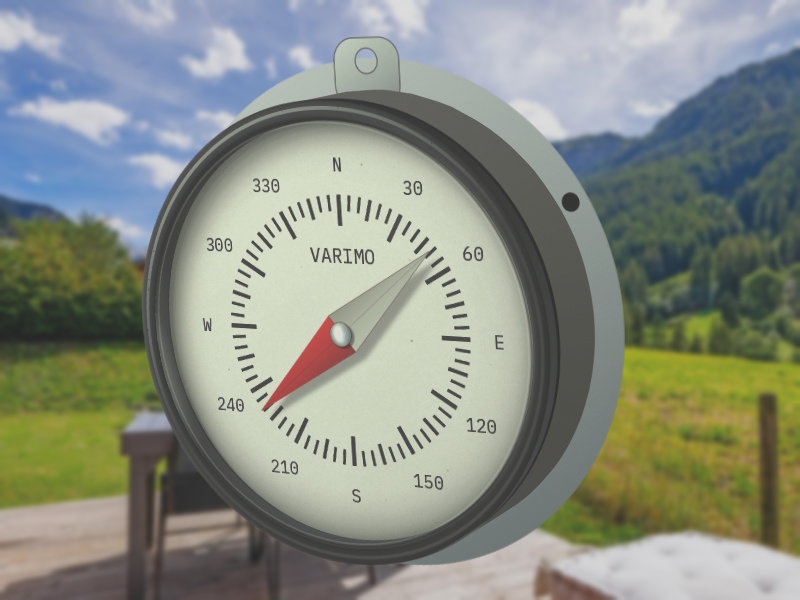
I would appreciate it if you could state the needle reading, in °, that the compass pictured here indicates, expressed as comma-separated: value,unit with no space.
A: 230,°
